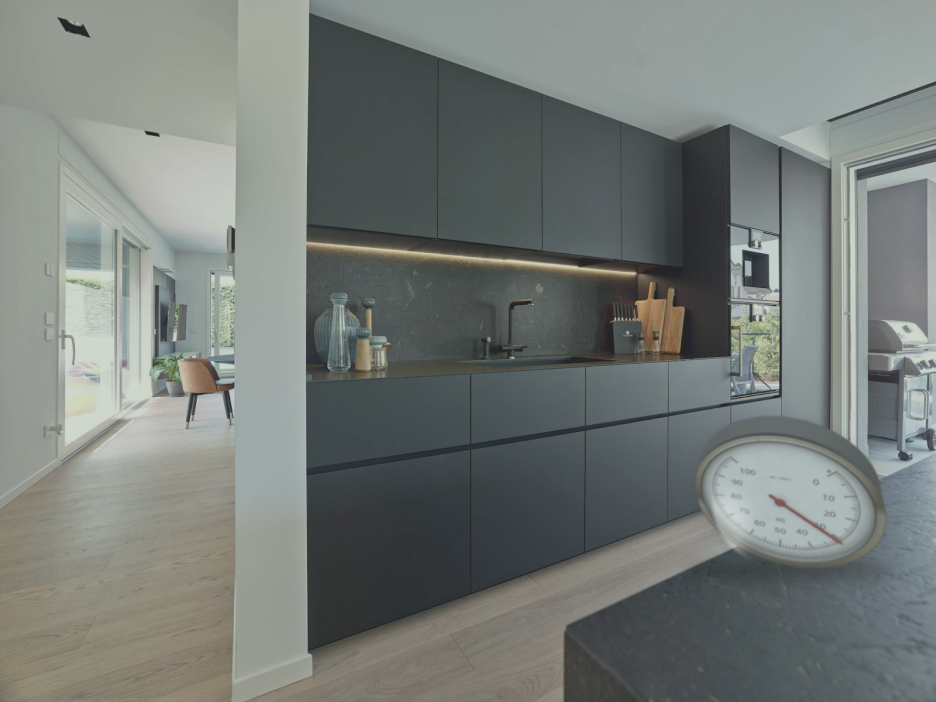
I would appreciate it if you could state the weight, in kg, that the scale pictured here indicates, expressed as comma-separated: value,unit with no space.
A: 30,kg
